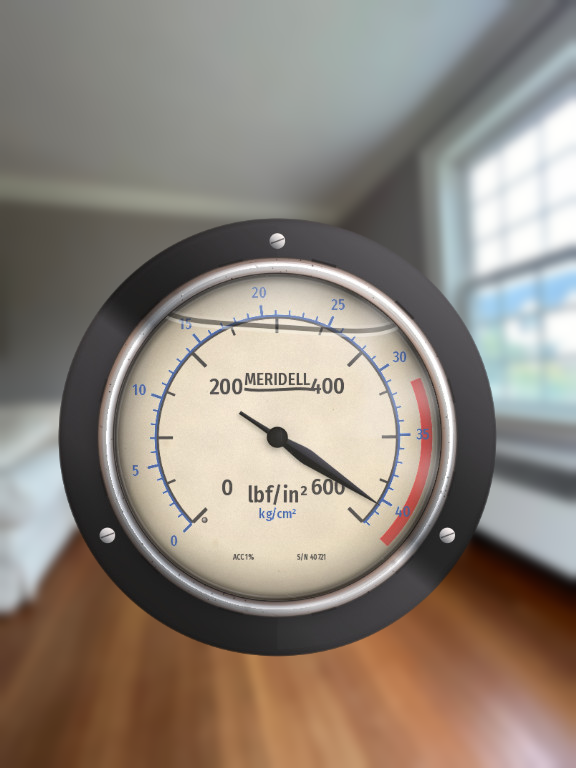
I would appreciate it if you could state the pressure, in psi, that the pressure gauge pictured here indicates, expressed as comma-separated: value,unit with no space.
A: 575,psi
